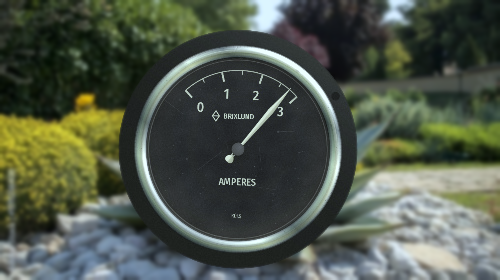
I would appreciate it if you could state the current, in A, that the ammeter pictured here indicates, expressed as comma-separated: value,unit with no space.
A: 2.75,A
